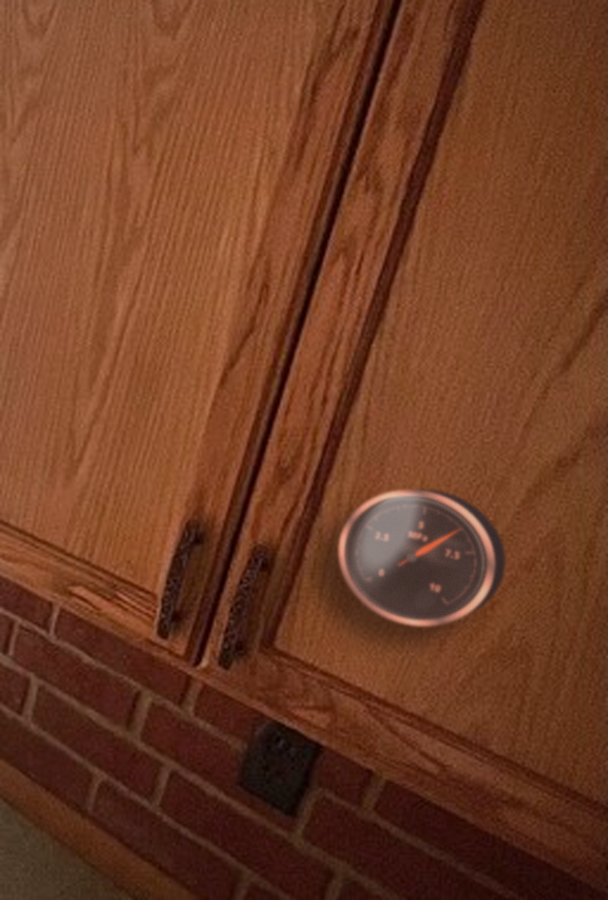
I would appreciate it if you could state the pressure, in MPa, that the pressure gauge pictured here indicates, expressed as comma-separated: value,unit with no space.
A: 6.5,MPa
